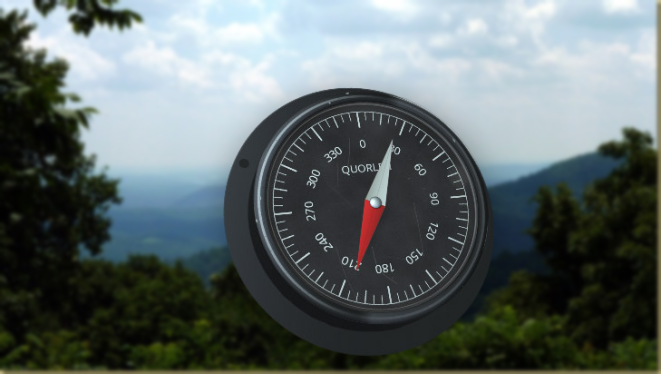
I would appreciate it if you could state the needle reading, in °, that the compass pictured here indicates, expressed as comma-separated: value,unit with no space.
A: 205,°
